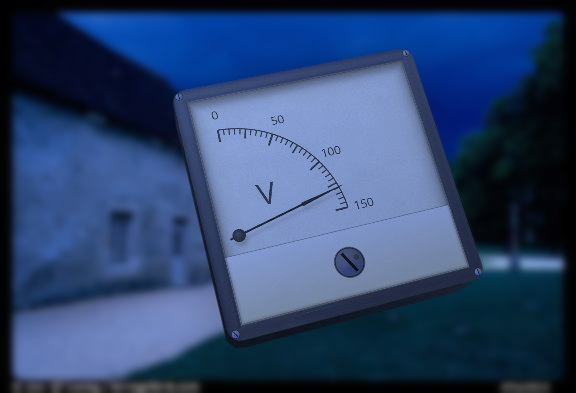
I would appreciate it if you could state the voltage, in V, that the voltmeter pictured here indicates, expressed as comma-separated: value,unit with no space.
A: 130,V
